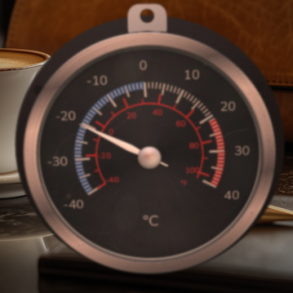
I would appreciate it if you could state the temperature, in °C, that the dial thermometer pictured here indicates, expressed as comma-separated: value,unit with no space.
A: -20,°C
